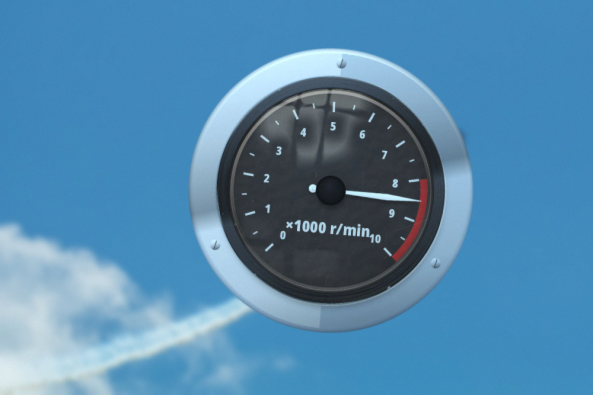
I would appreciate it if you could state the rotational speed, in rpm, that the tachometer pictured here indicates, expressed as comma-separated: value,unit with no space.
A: 8500,rpm
